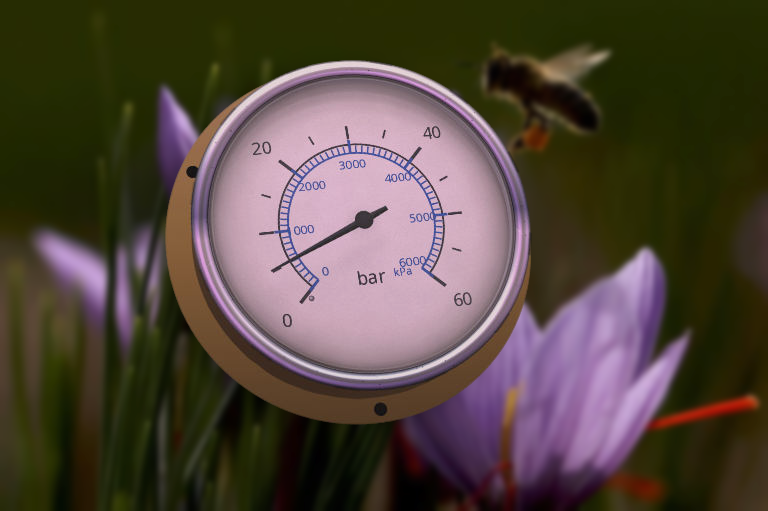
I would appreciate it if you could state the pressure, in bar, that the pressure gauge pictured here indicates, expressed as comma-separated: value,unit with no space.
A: 5,bar
